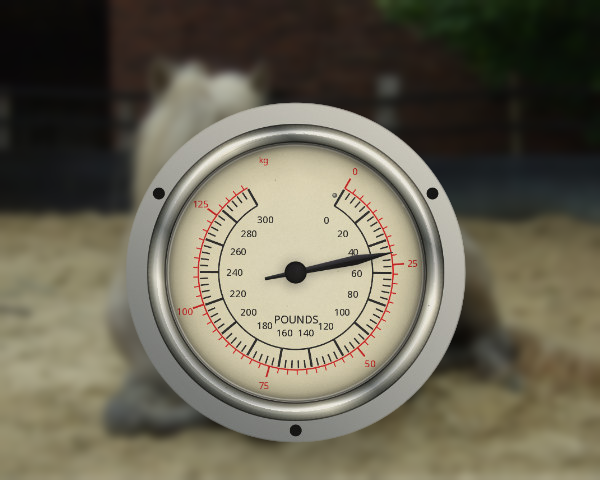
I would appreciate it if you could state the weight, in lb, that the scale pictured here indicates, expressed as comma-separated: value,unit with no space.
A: 48,lb
